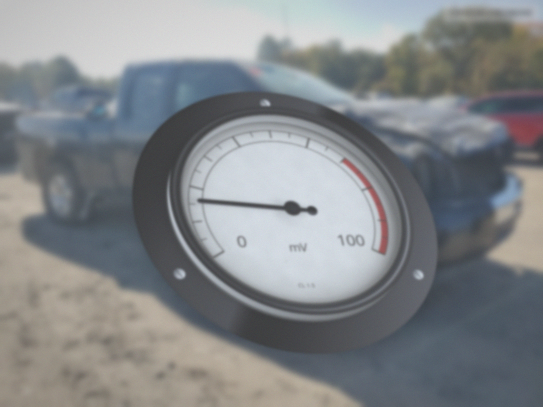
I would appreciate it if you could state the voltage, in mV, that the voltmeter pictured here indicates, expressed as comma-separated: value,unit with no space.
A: 15,mV
